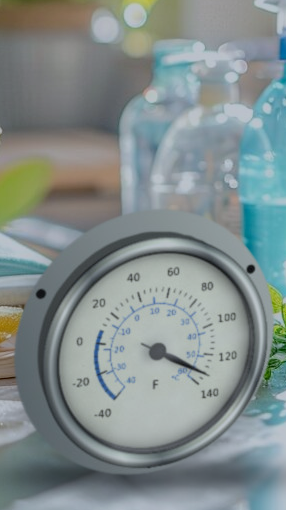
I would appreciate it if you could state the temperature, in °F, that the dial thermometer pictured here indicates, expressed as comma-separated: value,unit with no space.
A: 132,°F
